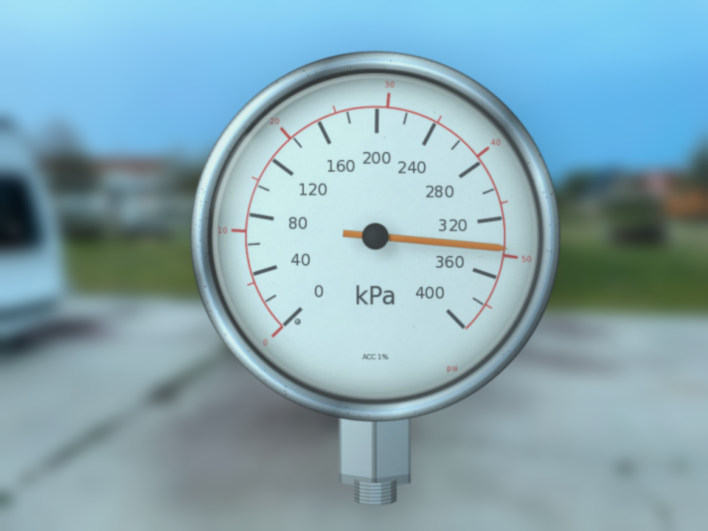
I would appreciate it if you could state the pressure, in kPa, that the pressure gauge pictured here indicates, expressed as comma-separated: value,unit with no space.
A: 340,kPa
